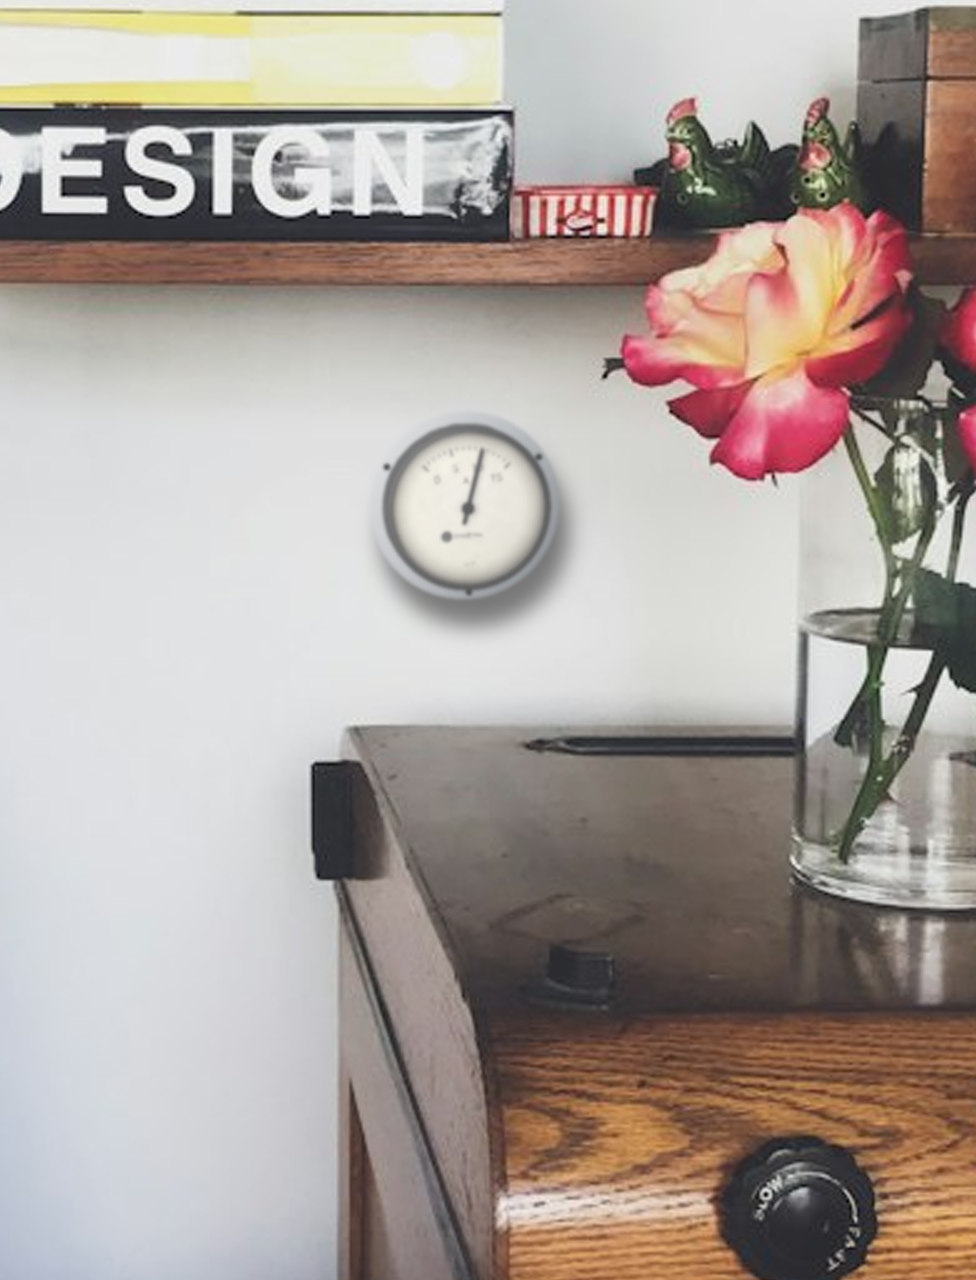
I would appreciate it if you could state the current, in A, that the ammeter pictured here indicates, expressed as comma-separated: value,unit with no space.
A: 10,A
